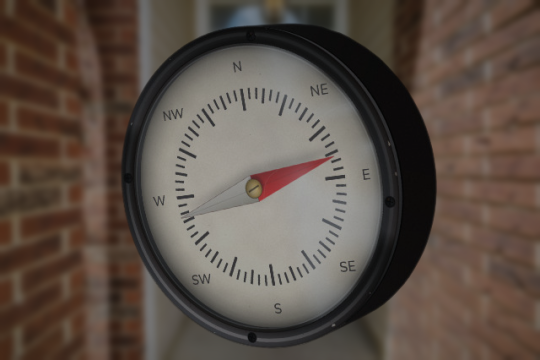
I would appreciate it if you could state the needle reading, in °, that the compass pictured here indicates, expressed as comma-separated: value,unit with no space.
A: 77.5,°
